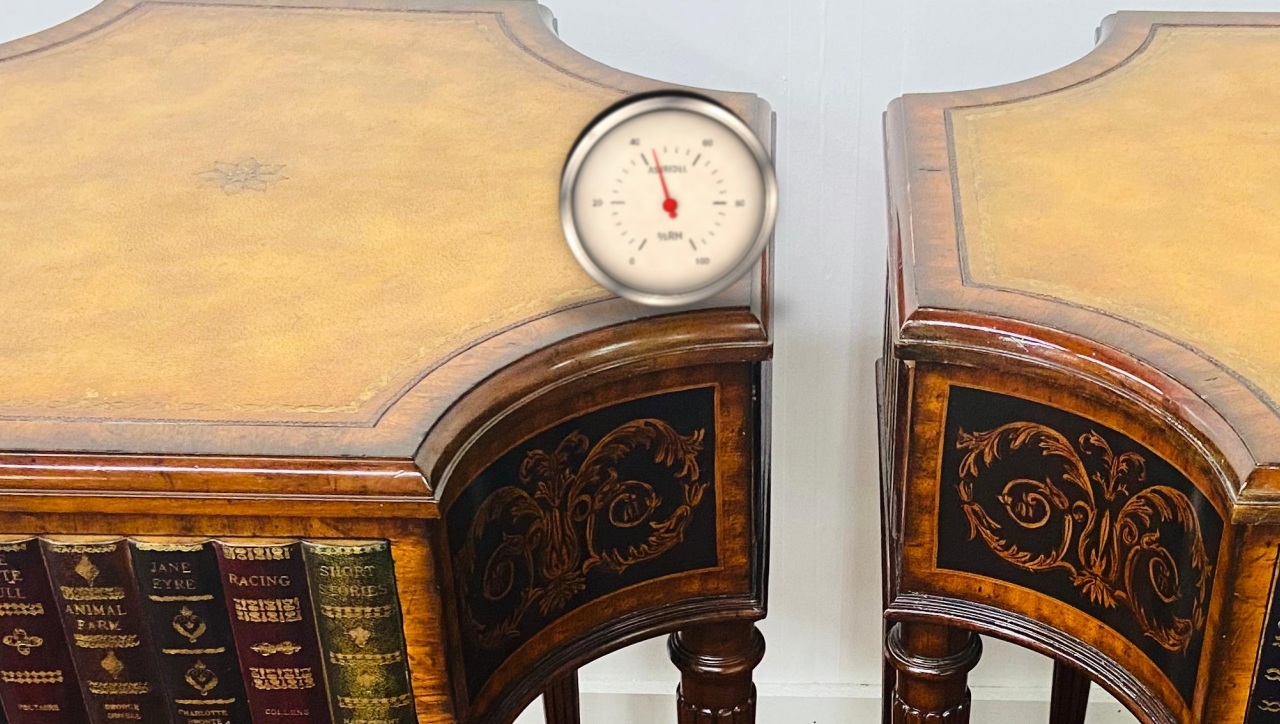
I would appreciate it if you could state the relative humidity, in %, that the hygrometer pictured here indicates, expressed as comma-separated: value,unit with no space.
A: 44,%
